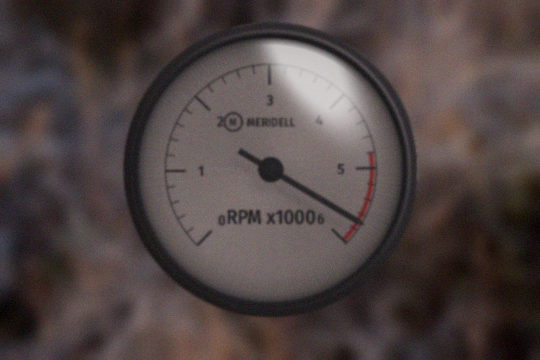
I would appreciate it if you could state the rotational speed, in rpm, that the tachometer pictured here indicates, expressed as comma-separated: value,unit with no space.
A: 5700,rpm
